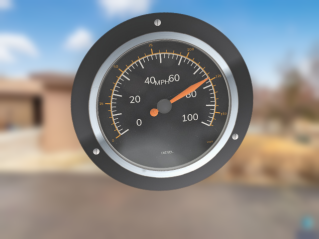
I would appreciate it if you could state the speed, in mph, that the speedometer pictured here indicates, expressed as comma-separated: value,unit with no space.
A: 76,mph
